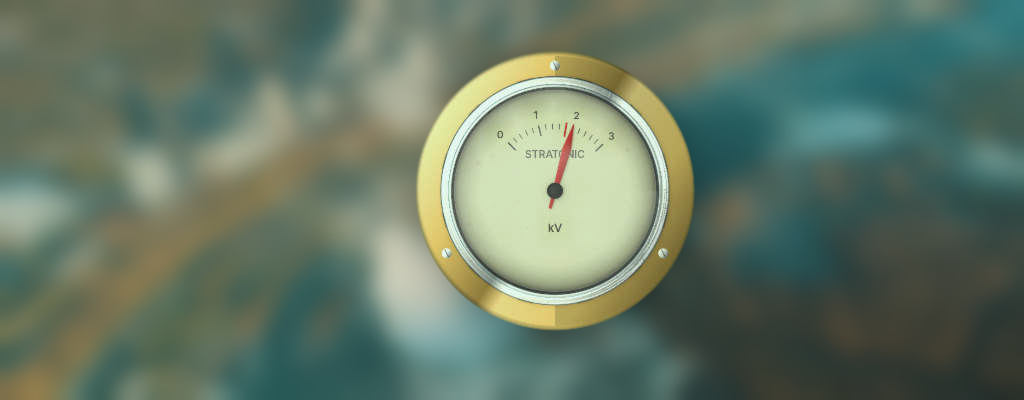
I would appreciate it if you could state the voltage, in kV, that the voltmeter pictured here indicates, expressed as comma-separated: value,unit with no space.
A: 2,kV
